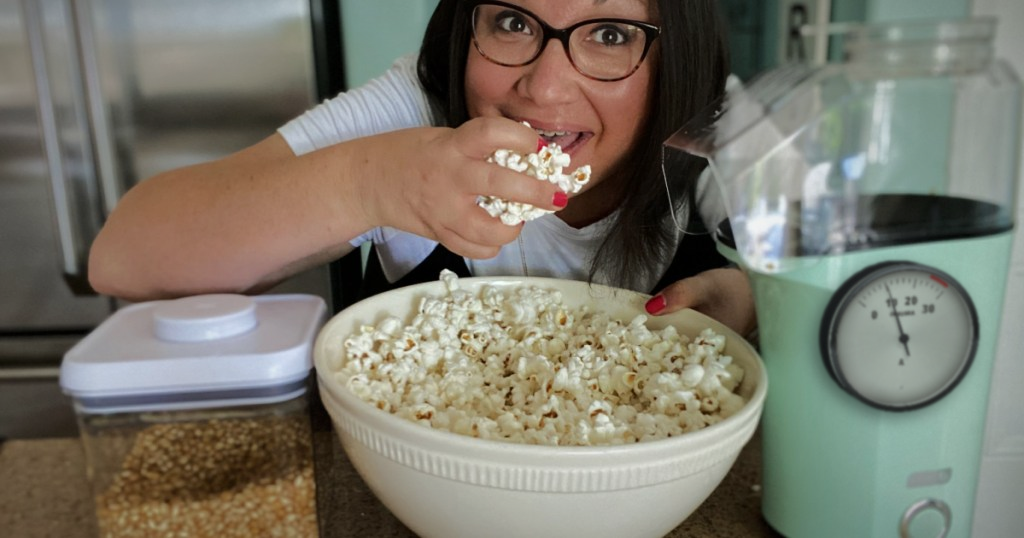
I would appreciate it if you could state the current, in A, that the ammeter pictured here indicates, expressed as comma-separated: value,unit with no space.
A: 10,A
